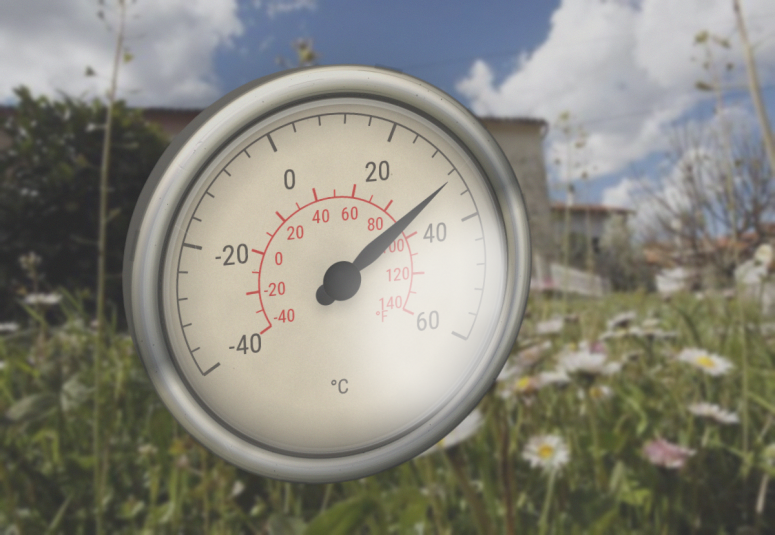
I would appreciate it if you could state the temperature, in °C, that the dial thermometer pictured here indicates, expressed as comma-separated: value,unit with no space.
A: 32,°C
